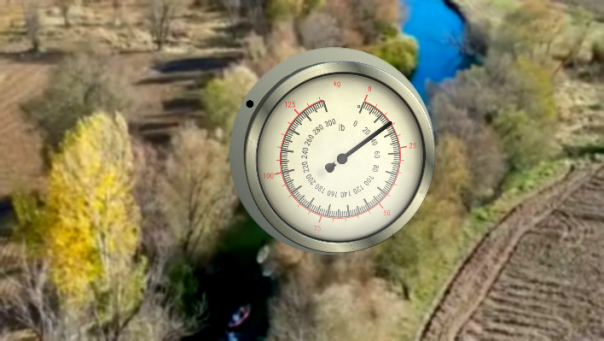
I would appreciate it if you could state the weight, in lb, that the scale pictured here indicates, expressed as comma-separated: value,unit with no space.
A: 30,lb
